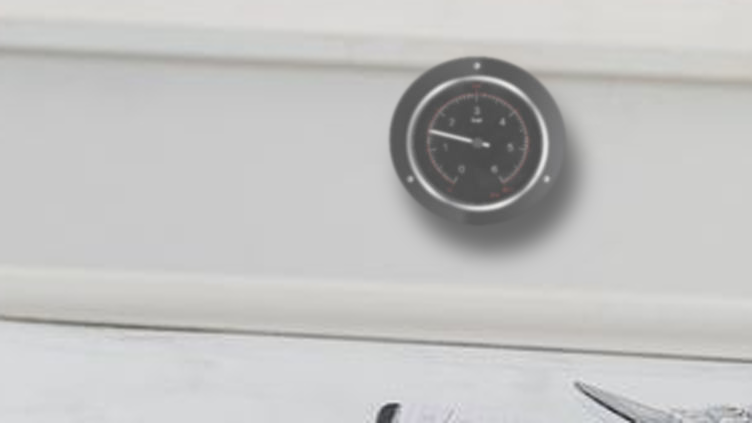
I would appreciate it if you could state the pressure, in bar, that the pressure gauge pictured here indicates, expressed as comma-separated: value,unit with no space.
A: 1.5,bar
